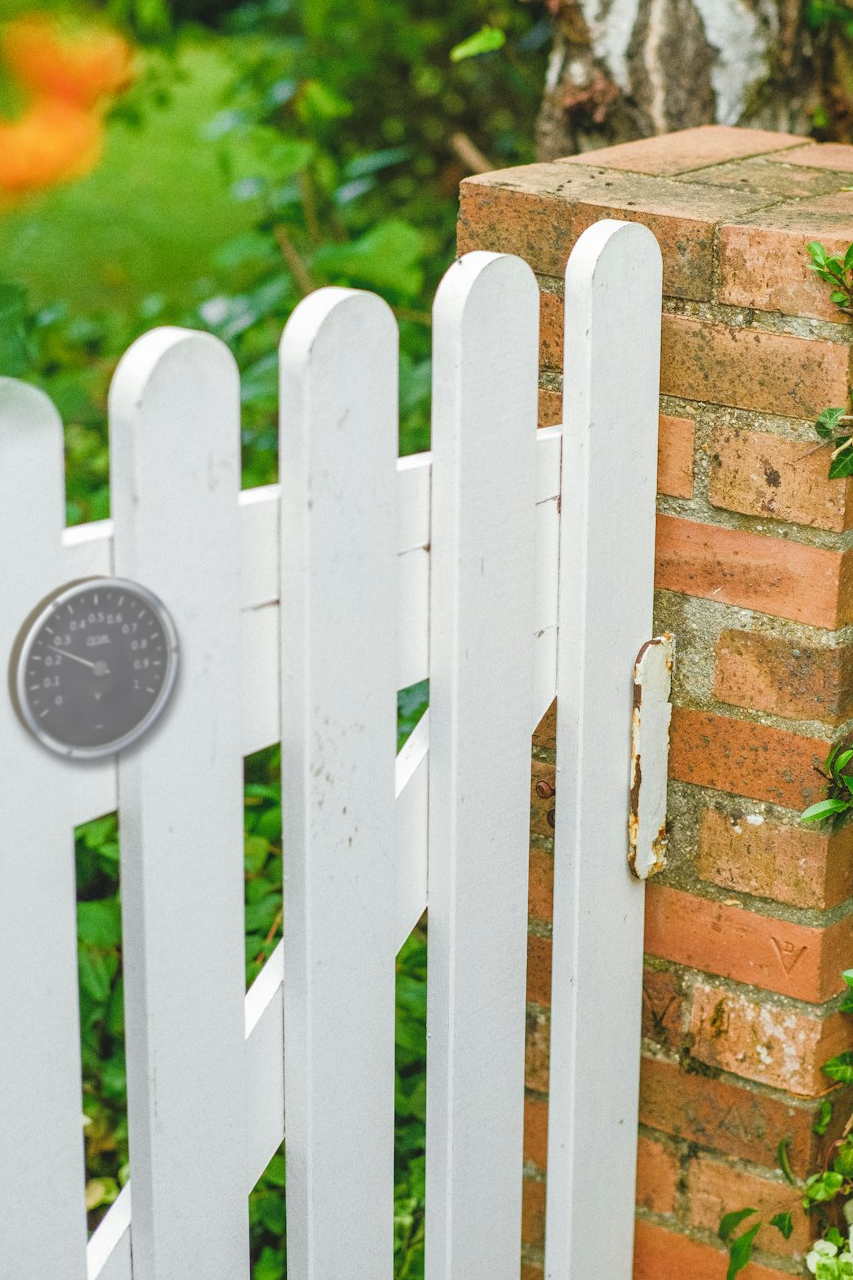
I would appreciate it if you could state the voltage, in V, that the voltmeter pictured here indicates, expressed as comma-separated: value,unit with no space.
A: 0.25,V
